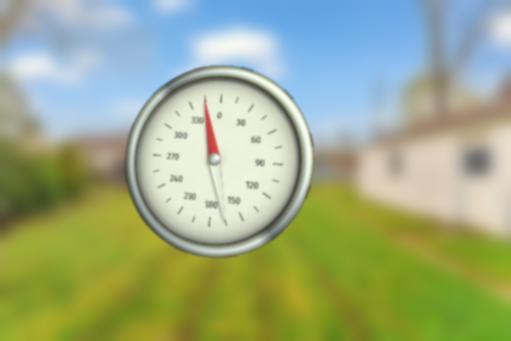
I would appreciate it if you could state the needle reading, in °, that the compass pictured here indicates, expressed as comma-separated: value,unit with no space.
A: 345,°
